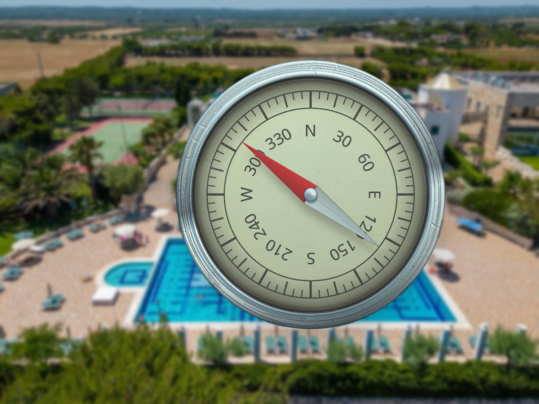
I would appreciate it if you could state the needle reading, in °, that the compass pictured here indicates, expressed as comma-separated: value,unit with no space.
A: 307.5,°
